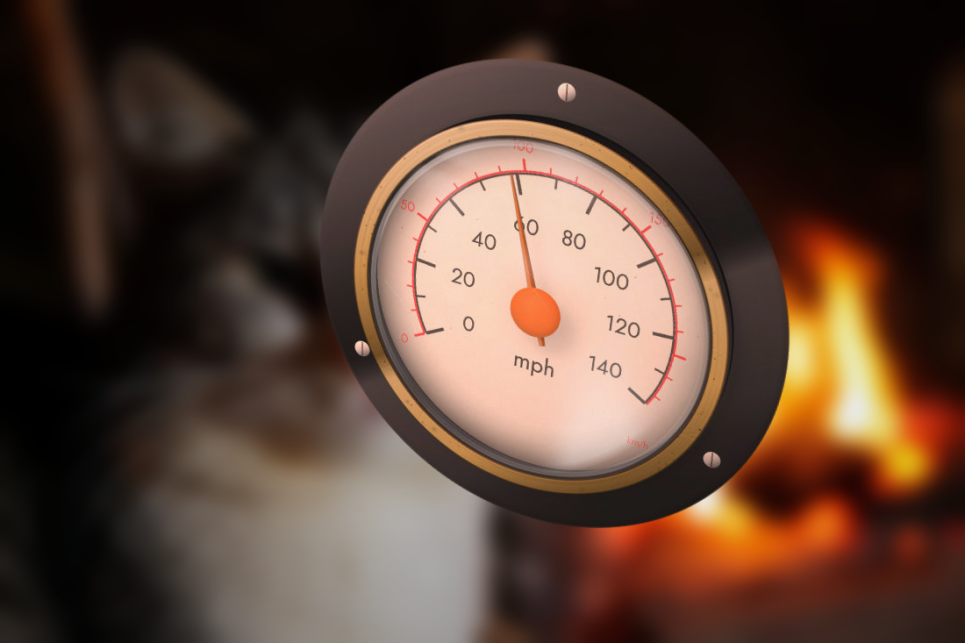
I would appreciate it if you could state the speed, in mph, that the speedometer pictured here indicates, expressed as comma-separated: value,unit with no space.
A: 60,mph
